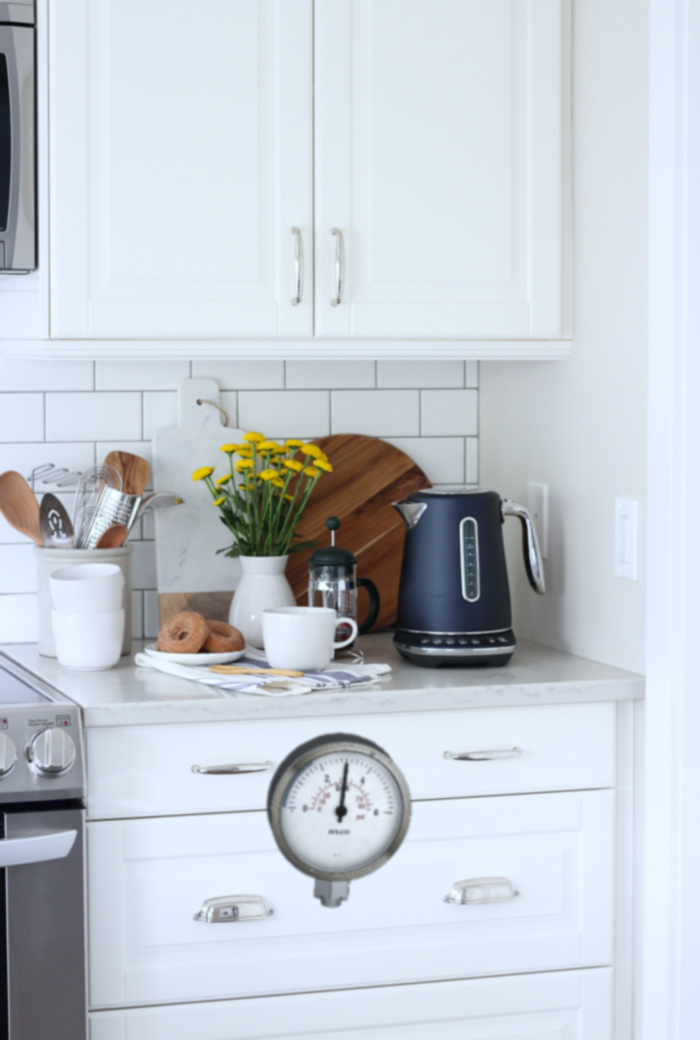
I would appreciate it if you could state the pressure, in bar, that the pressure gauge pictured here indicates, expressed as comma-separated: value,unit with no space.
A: 3,bar
